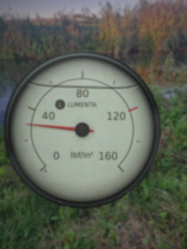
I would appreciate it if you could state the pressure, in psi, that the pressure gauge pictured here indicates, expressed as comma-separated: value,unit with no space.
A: 30,psi
